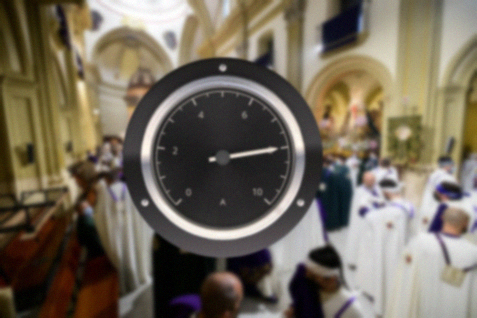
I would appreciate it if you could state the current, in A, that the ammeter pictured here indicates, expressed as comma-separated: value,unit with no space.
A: 8,A
